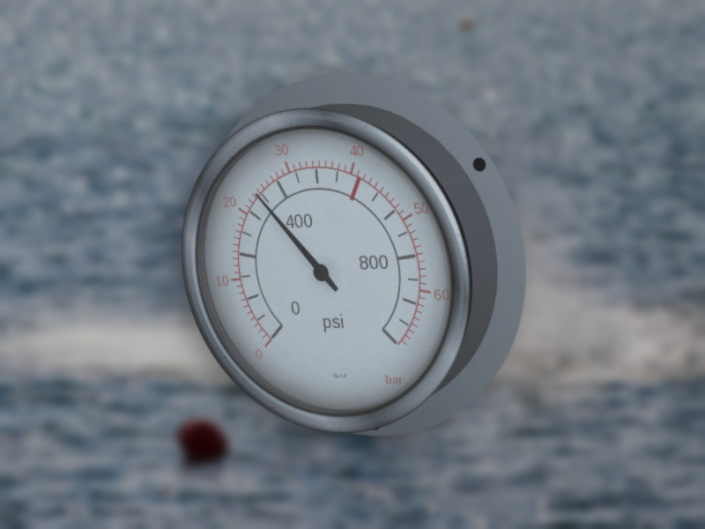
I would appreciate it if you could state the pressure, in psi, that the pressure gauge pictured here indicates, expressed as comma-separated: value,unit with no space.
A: 350,psi
